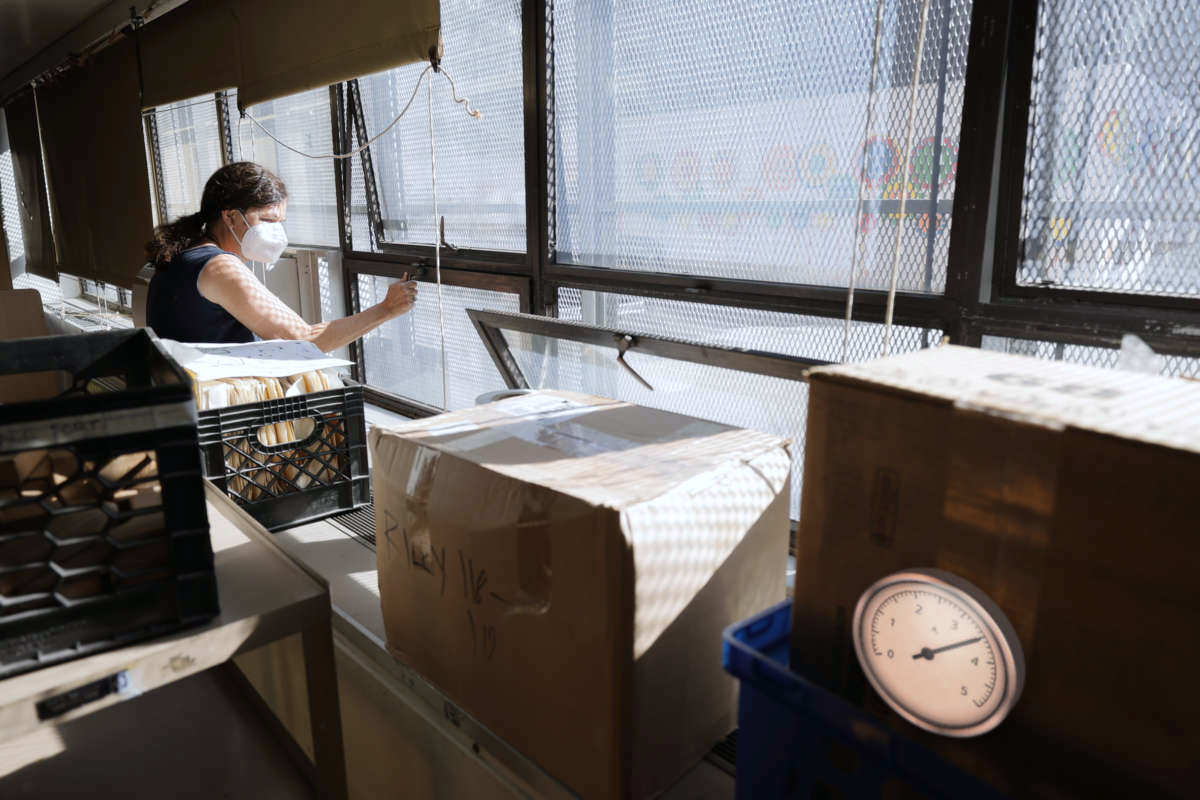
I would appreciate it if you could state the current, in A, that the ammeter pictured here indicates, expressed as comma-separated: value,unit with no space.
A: 3.5,A
